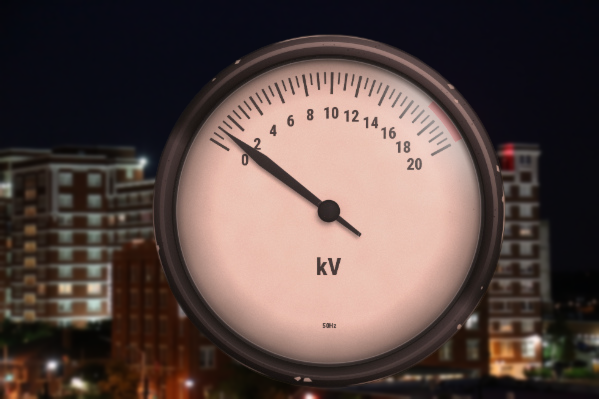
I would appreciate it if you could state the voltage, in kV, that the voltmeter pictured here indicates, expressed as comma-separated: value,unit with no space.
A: 1,kV
